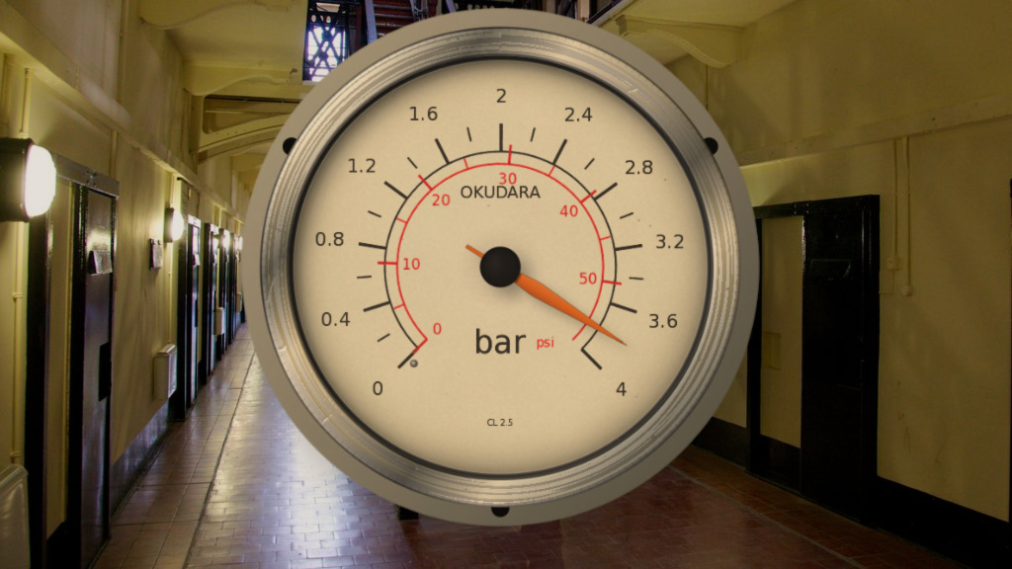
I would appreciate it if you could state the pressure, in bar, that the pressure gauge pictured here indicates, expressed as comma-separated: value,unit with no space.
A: 3.8,bar
